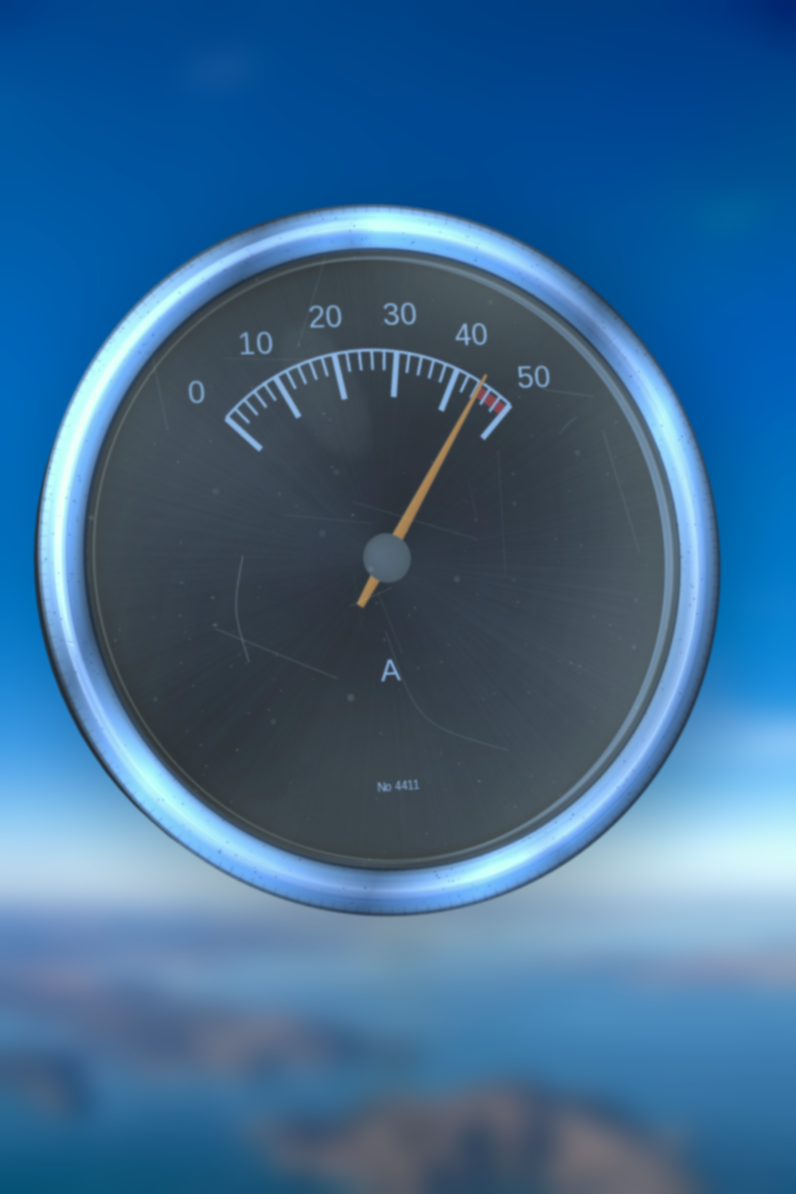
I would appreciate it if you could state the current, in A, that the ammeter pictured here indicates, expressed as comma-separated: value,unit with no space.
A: 44,A
